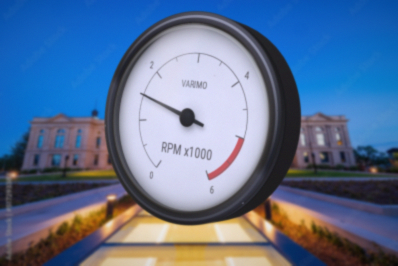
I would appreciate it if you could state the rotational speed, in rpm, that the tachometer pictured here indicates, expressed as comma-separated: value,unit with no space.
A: 1500,rpm
